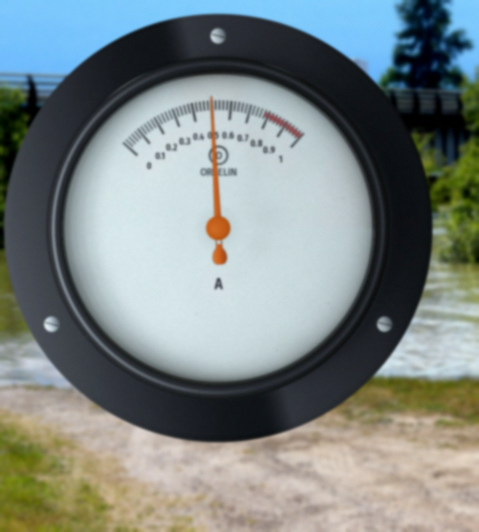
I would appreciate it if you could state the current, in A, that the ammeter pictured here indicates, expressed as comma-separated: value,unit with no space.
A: 0.5,A
